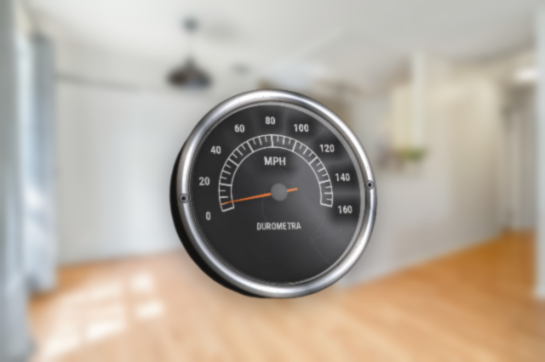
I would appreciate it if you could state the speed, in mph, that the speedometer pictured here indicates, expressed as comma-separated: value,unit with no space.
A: 5,mph
